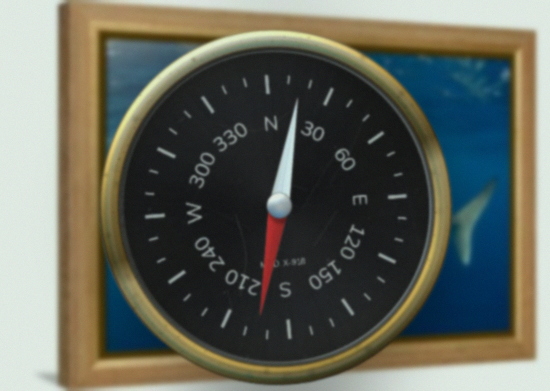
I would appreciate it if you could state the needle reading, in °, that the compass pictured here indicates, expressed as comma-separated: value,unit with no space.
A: 195,°
